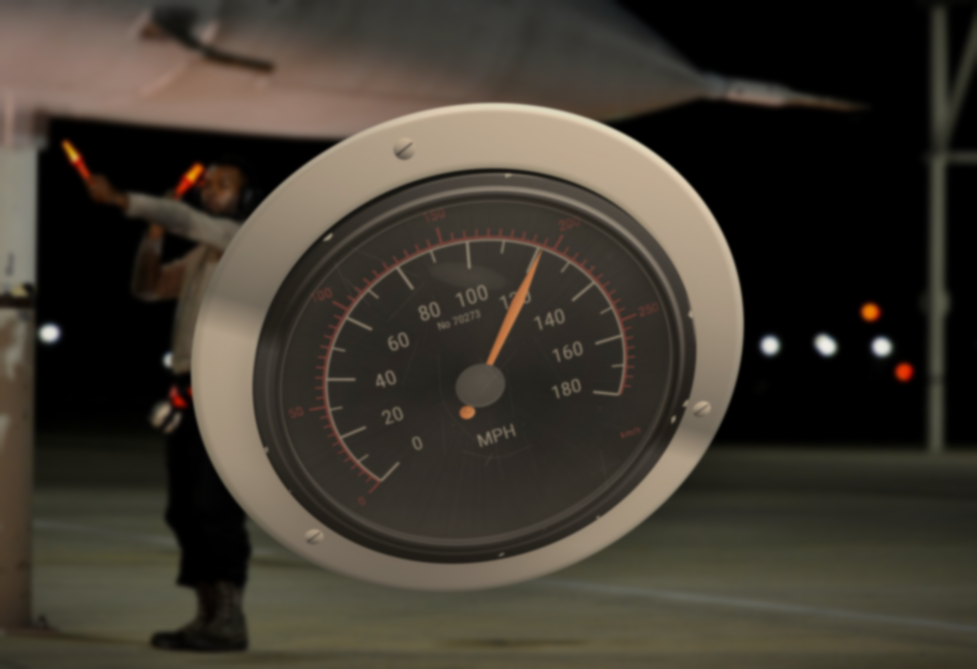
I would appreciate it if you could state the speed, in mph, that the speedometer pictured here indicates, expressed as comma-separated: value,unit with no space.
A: 120,mph
